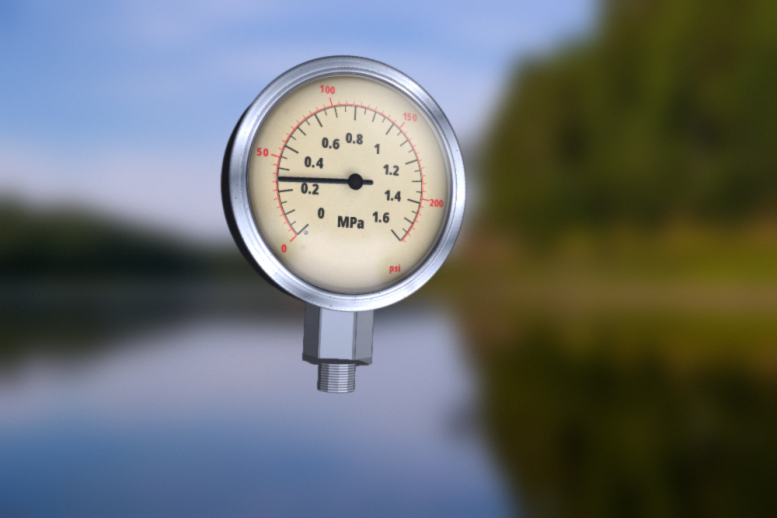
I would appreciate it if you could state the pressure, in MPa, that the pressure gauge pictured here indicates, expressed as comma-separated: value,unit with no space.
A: 0.25,MPa
